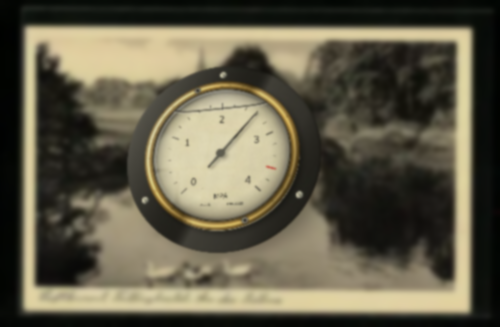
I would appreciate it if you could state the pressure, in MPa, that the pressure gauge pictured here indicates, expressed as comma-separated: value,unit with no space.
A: 2.6,MPa
